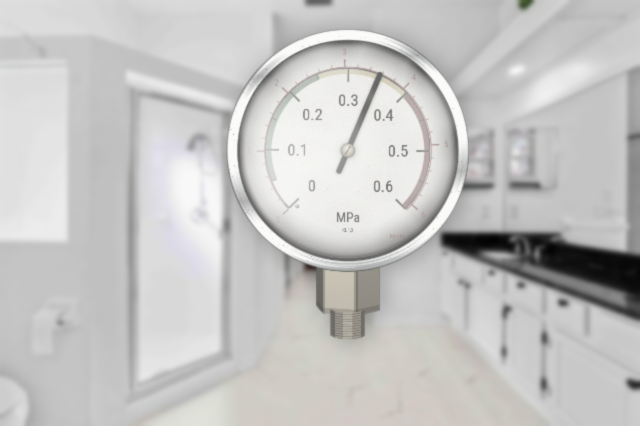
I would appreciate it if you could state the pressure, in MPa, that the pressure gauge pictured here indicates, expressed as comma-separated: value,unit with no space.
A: 0.35,MPa
